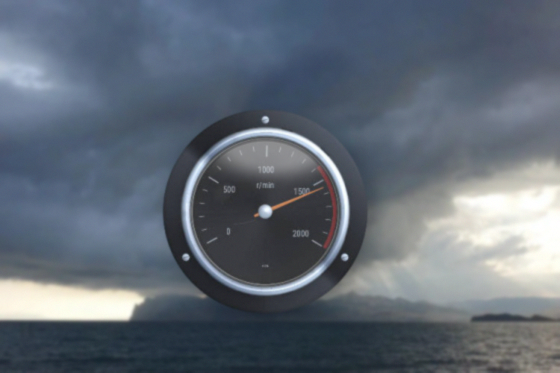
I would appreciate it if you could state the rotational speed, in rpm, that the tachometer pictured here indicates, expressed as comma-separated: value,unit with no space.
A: 1550,rpm
